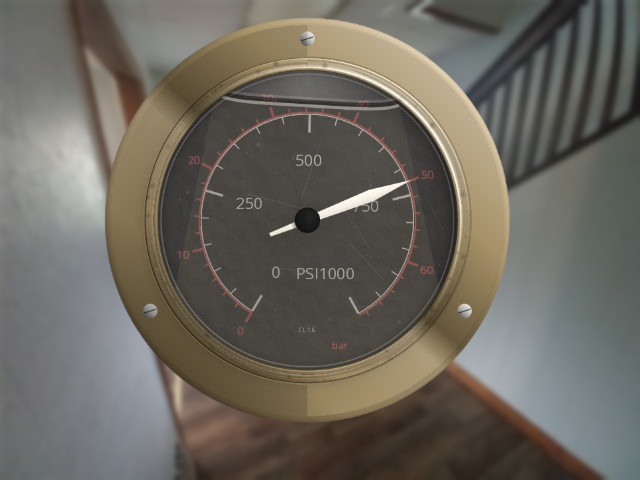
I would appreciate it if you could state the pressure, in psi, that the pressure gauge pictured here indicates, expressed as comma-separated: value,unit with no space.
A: 725,psi
